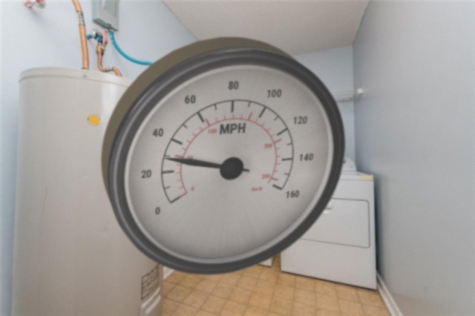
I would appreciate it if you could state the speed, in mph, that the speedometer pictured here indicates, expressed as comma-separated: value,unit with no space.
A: 30,mph
